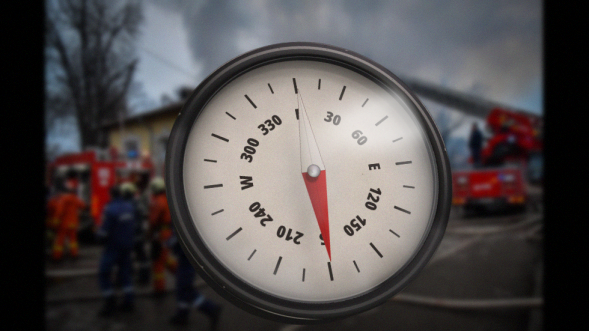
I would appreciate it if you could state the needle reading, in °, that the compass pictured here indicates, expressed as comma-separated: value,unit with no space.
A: 180,°
